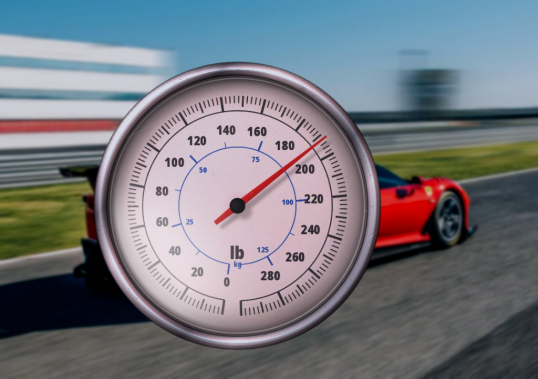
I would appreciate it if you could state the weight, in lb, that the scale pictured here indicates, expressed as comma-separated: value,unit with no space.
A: 192,lb
